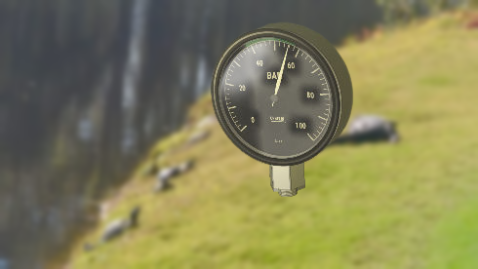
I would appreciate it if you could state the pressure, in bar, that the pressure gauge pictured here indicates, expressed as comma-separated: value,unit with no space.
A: 56,bar
